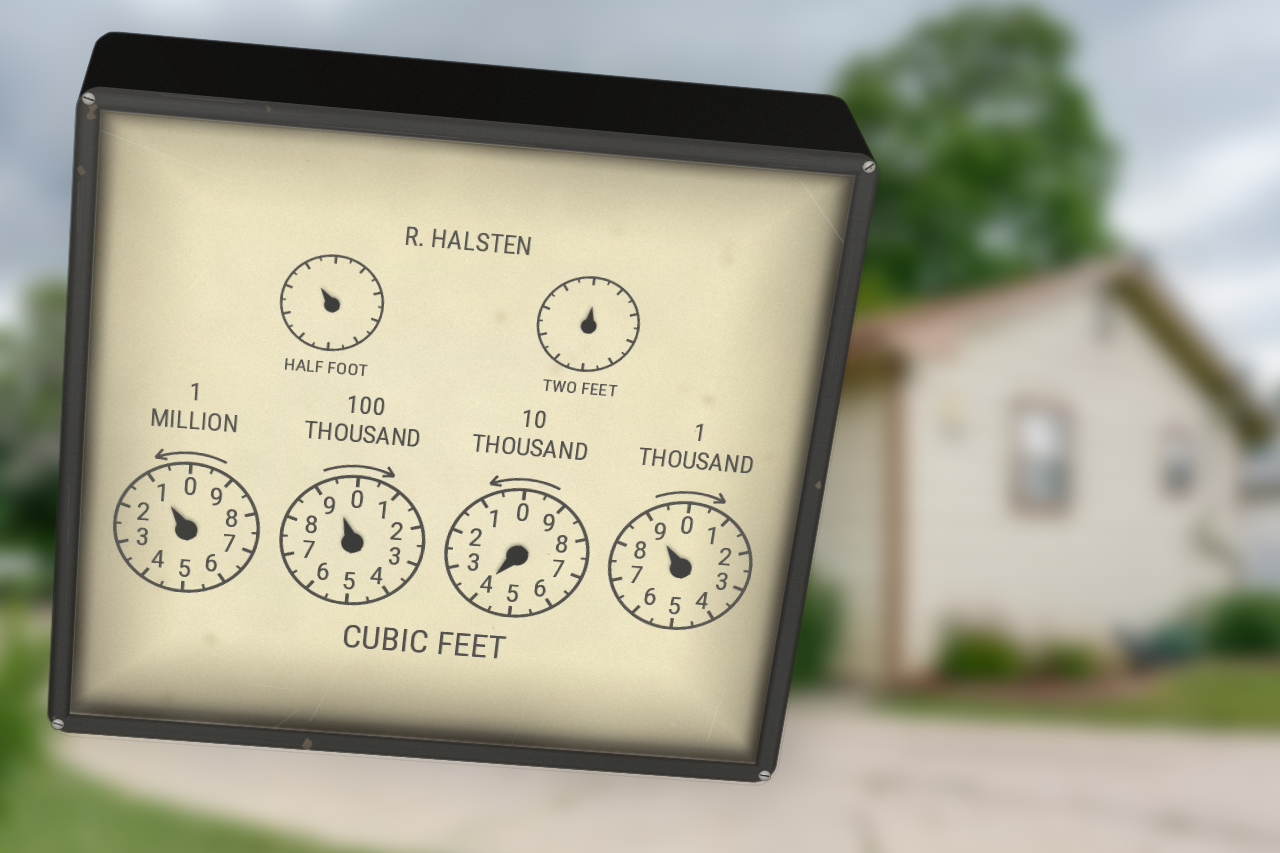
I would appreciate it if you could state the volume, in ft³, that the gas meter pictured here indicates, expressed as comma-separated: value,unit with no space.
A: 93900,ft³
